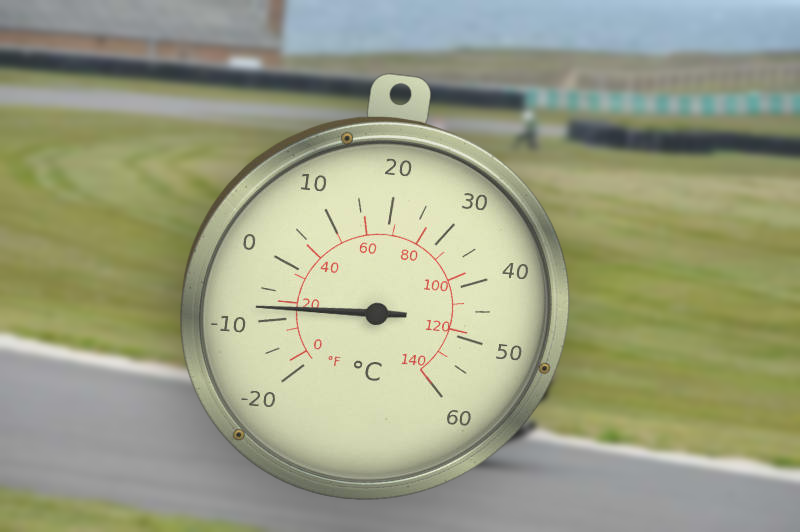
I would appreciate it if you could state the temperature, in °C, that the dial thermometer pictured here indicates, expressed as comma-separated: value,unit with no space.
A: -7.5,°C
